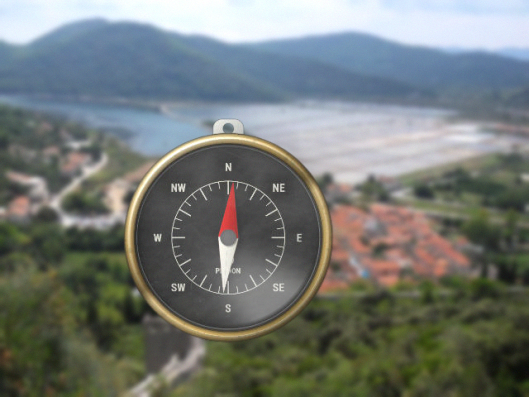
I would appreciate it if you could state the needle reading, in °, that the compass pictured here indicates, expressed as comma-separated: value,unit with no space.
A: 5,°
